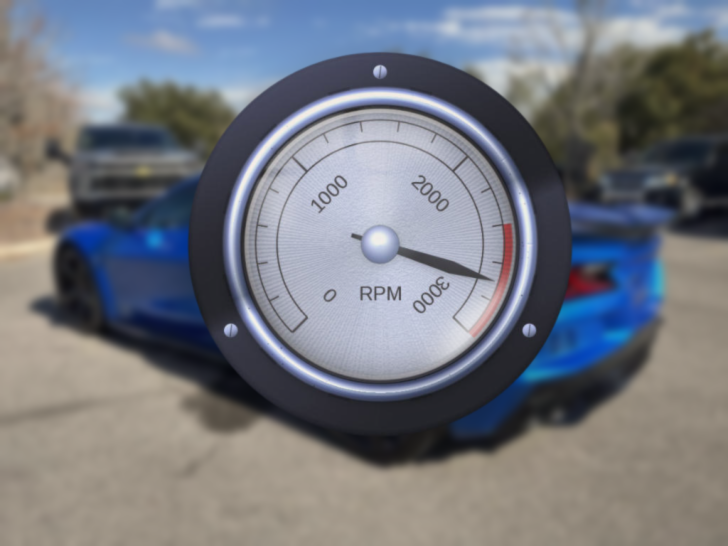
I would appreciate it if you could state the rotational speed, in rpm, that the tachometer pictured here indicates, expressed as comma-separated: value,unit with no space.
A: 2700,rpm
